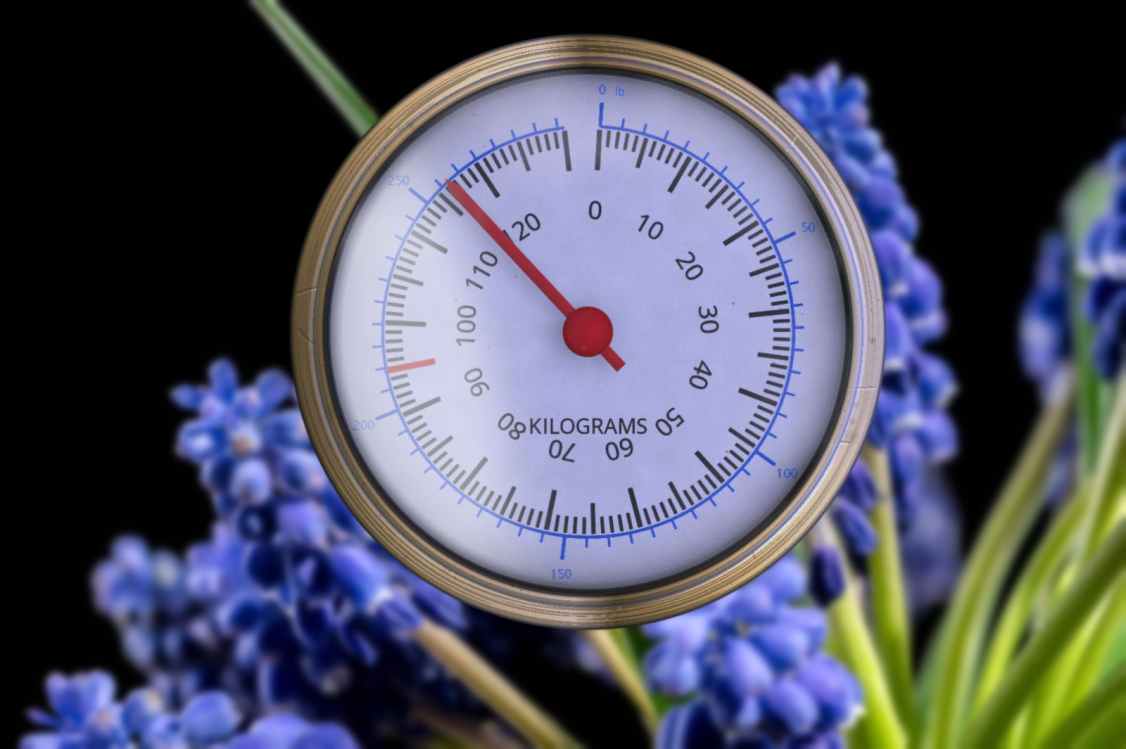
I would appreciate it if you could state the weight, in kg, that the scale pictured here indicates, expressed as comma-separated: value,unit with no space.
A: 116.5,kg
